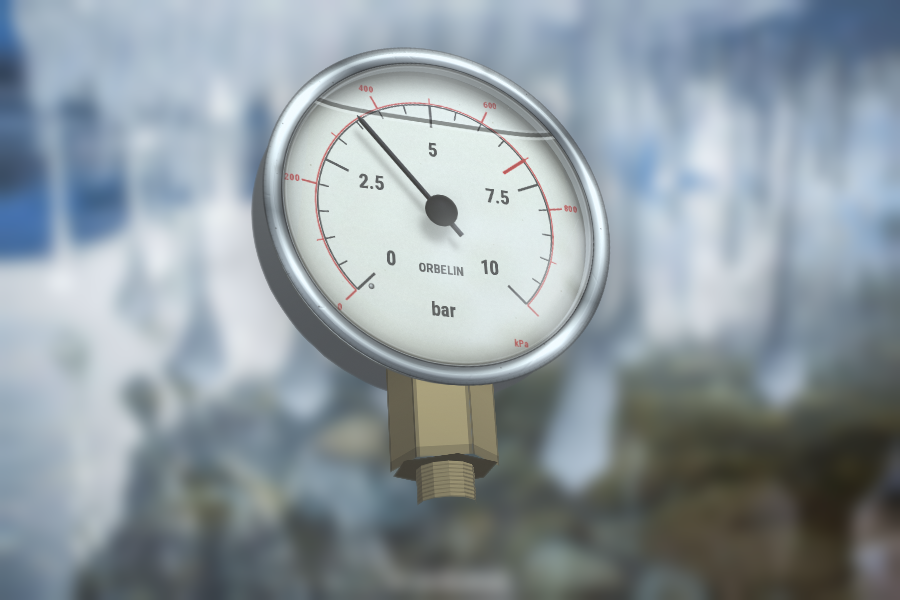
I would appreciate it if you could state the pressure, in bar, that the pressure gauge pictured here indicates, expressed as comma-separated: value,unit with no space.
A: 3.5,bar
